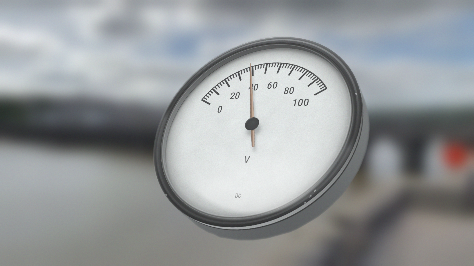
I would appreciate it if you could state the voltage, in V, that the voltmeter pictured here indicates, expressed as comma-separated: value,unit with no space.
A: 40,V
